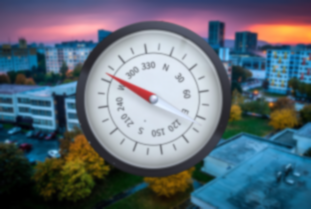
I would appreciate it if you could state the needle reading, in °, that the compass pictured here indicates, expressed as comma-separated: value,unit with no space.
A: 277.5,°
